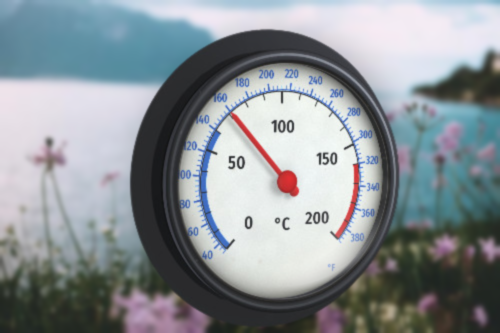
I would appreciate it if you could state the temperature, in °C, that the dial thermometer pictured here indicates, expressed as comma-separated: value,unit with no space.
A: 70,°C
